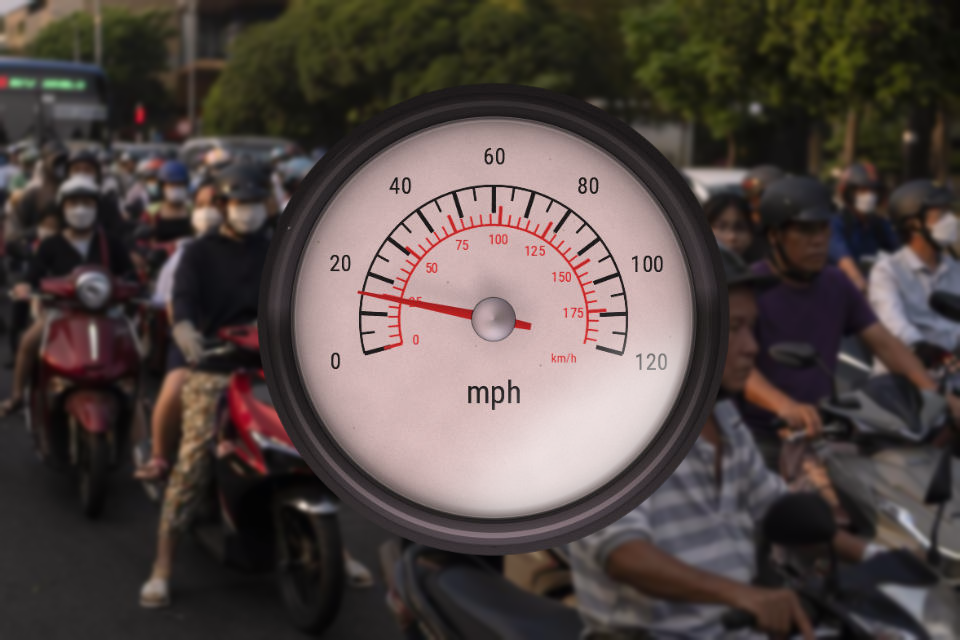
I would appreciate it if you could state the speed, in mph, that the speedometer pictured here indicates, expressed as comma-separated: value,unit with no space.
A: 15,mph
